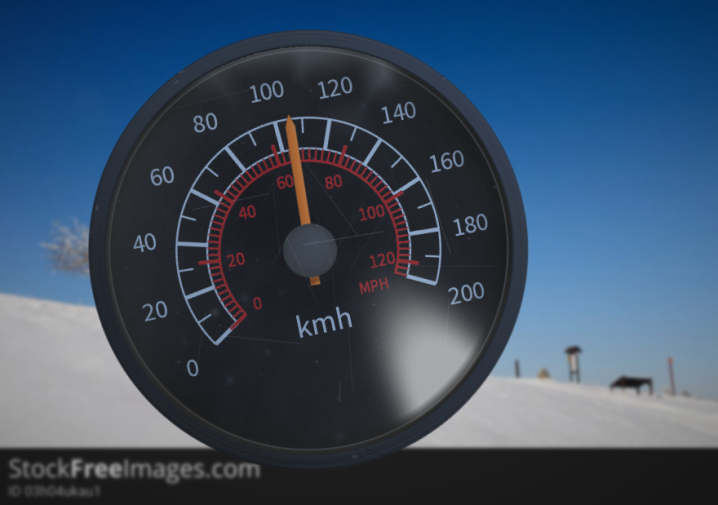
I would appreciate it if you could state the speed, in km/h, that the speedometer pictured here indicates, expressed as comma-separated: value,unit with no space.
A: 105,km/h
